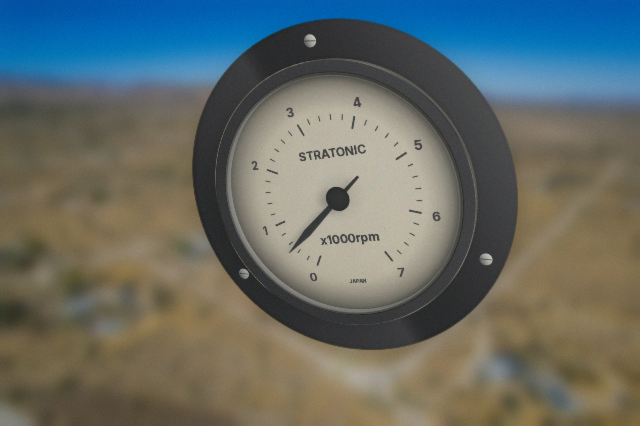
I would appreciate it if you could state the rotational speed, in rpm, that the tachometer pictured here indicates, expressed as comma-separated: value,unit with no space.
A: 500,rpm
